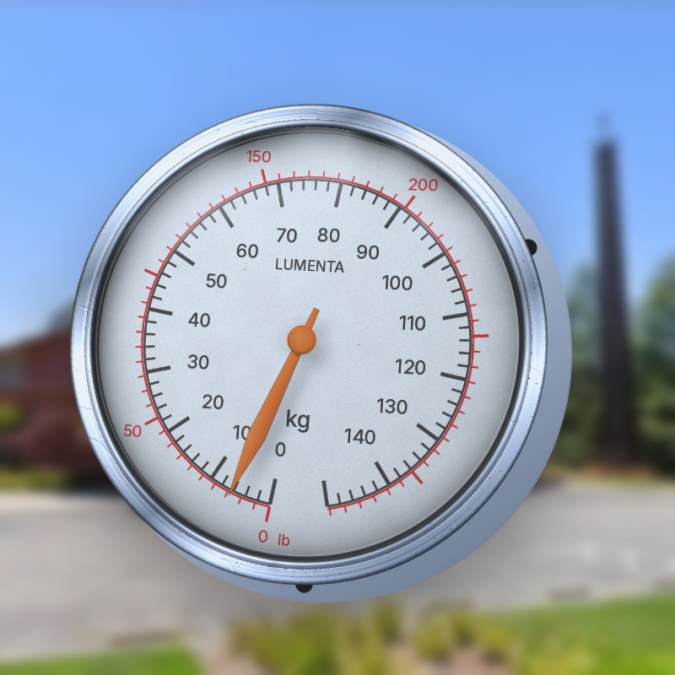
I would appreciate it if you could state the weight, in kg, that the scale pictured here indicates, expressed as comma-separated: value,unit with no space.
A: 6,kg
